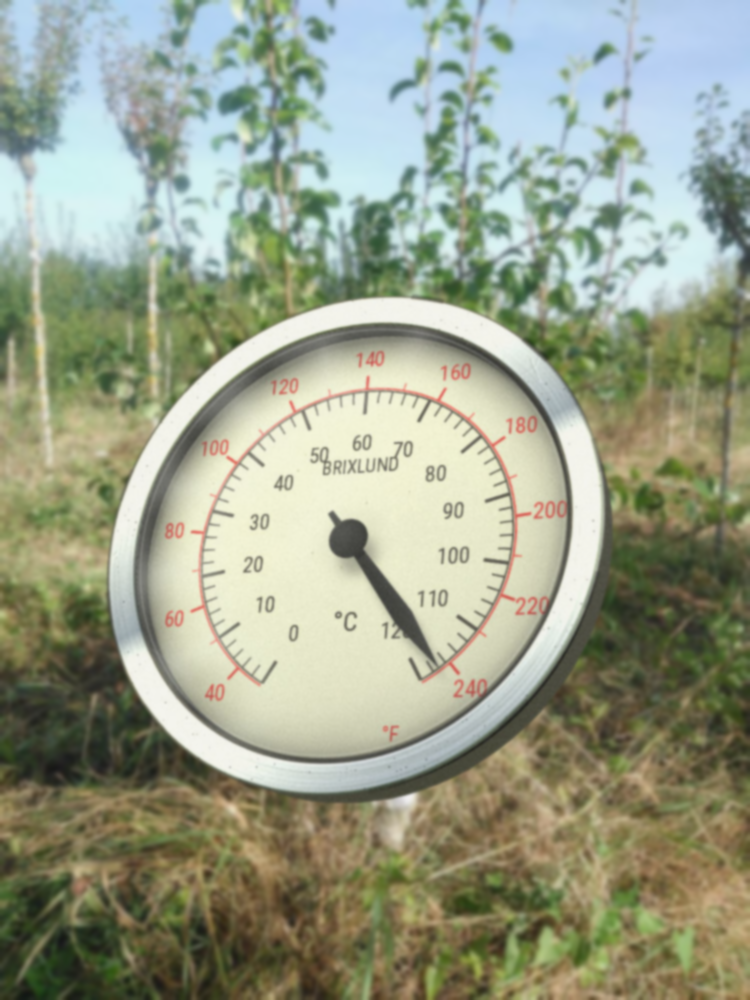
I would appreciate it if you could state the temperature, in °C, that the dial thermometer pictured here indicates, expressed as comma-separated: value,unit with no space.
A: 117,°C
